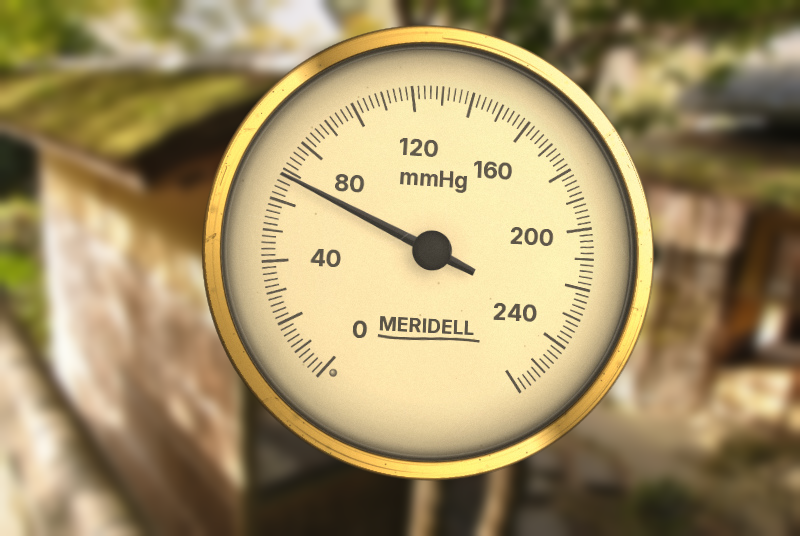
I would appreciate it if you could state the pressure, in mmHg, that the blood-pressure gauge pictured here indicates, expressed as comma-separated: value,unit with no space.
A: 68,mmHg
